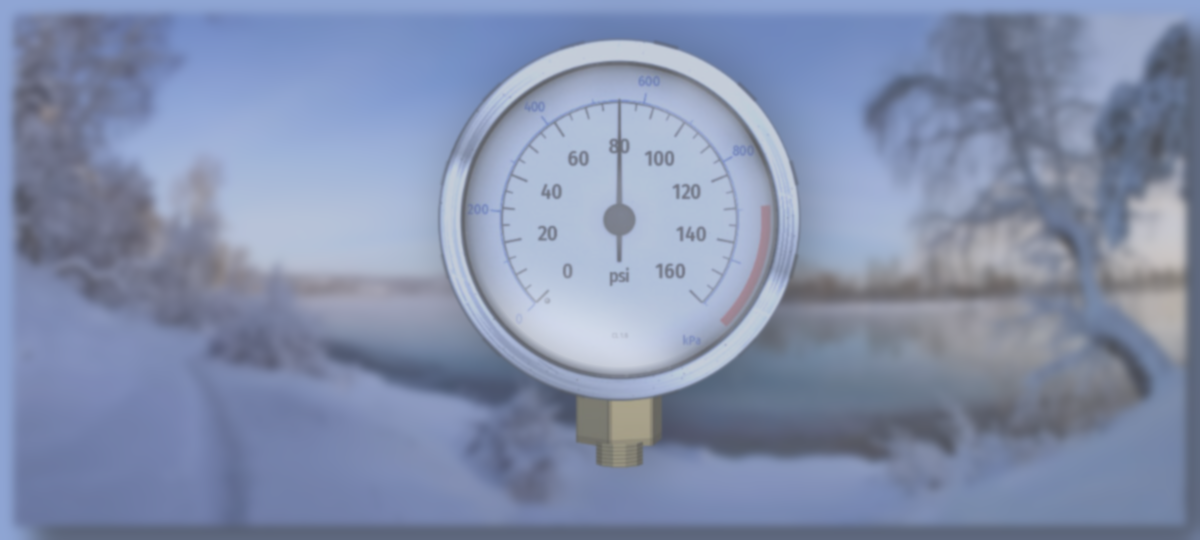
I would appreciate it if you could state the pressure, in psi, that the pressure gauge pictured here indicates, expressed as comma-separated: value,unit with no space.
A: 80,psi
